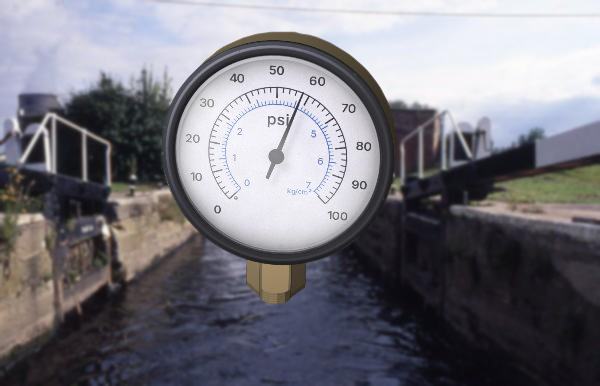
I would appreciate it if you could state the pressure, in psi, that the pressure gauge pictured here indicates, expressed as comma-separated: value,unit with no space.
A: 58,psi
